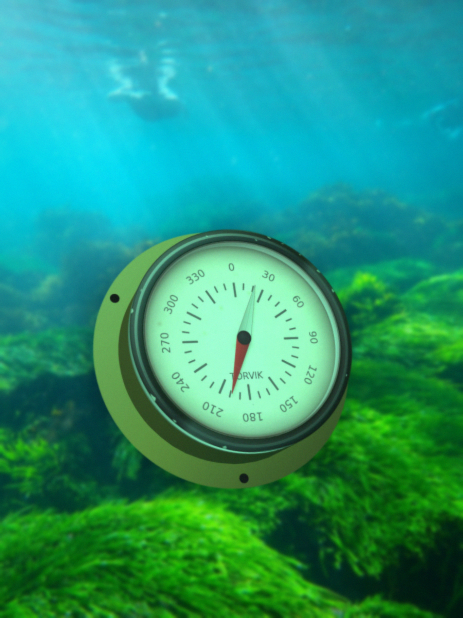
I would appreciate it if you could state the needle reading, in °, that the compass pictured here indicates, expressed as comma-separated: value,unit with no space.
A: 200,°
